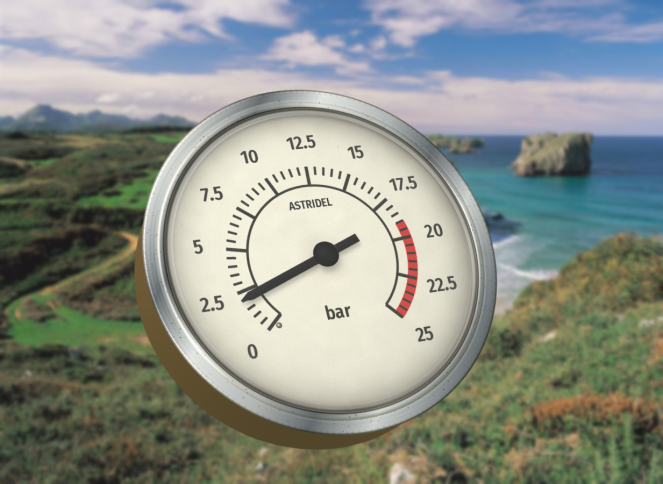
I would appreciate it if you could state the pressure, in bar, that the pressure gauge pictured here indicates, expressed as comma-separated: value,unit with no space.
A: 2,bar
